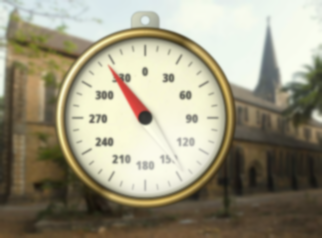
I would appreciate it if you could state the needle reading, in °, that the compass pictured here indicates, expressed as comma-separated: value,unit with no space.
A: 325,°
